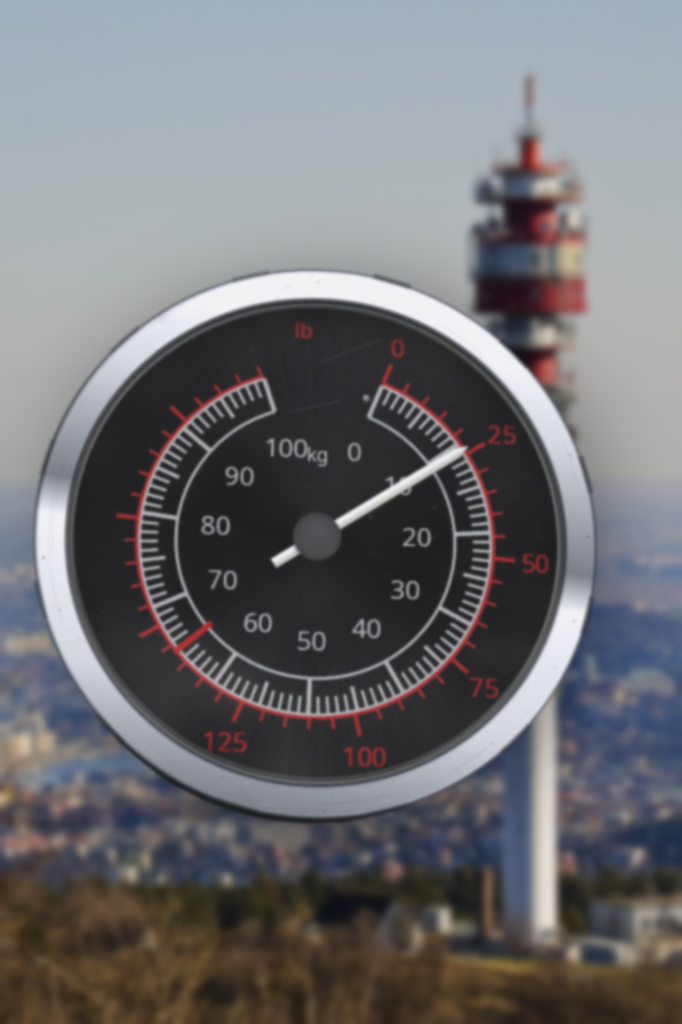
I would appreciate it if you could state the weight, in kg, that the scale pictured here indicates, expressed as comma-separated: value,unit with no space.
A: 11,kg
